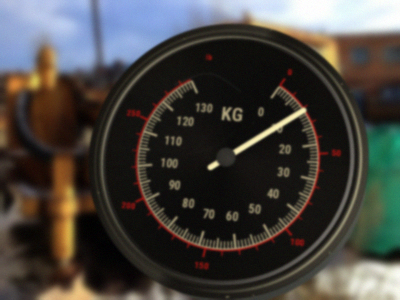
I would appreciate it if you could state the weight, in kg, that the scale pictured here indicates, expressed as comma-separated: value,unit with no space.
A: 10,kg
